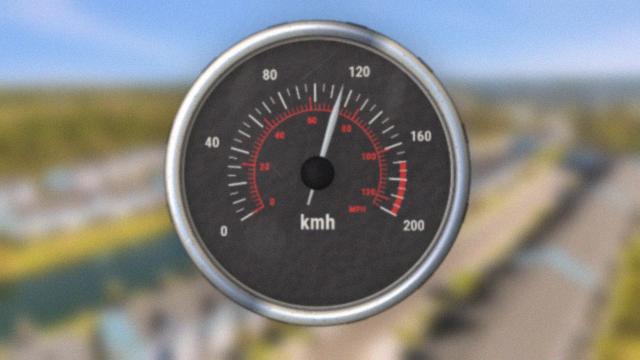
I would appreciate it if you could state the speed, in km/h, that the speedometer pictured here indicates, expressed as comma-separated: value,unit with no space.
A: 115,km/h
